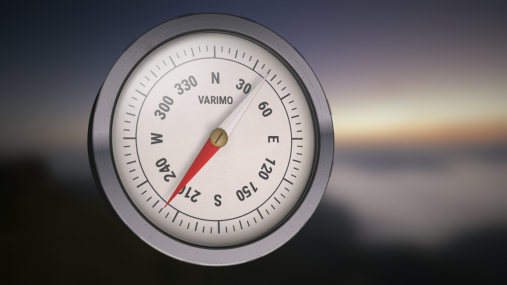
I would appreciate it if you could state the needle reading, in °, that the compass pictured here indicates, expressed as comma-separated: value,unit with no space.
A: 220,°
